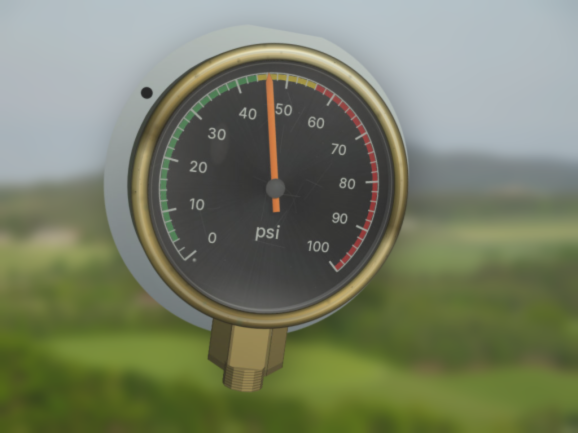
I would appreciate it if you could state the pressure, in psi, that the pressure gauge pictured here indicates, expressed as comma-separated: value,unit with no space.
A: 46,psi
